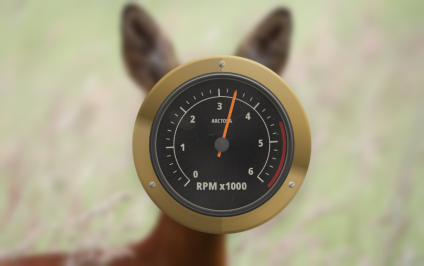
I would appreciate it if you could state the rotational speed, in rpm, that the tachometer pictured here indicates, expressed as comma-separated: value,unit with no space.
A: 3400,rpm
